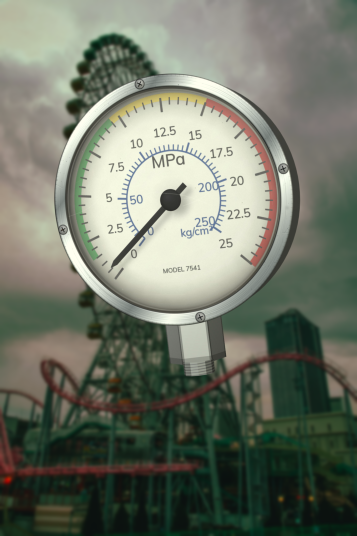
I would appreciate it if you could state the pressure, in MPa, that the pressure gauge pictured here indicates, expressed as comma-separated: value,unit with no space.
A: 0.5,MPa
